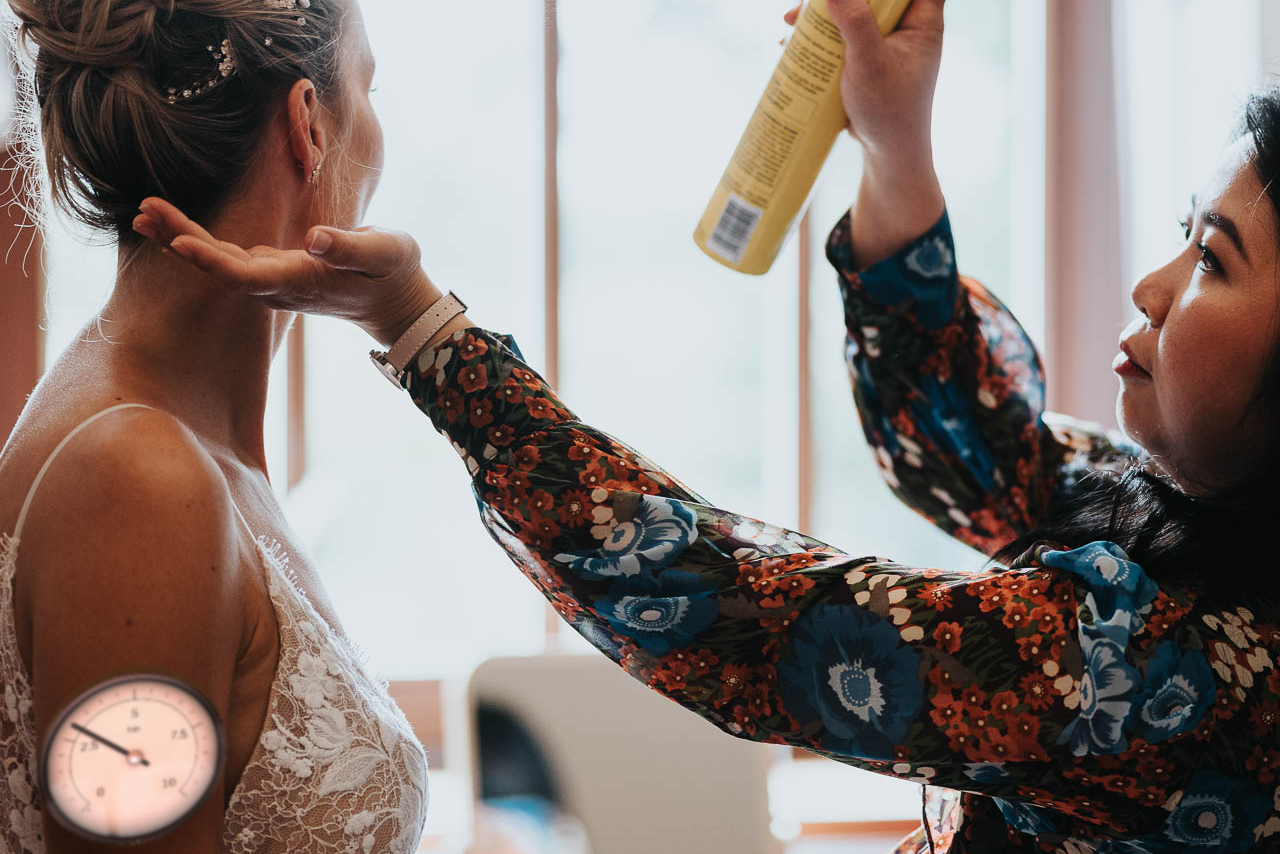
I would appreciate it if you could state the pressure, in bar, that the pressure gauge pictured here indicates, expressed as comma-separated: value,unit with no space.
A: 3,bar
